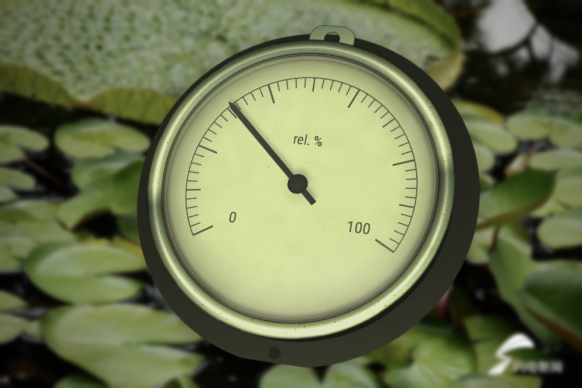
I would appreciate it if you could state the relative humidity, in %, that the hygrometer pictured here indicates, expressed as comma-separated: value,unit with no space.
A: 31,%
